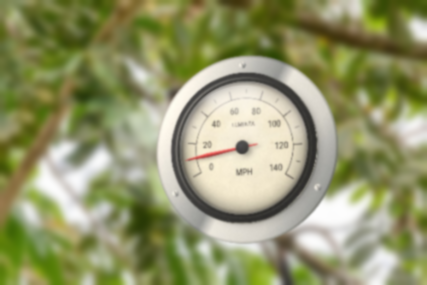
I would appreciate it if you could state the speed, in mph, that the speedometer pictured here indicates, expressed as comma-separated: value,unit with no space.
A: 10,mph
